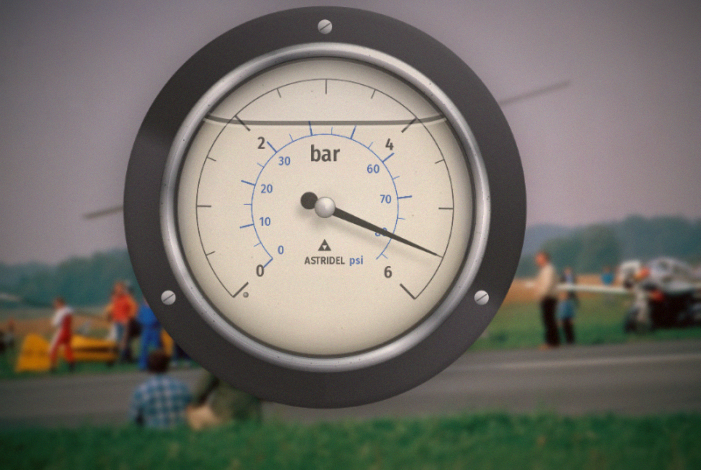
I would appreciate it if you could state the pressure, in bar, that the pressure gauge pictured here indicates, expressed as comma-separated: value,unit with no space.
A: 5.5,bar
